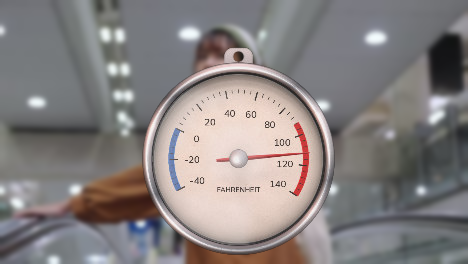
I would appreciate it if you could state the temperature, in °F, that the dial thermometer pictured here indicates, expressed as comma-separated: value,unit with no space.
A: 112,°F
